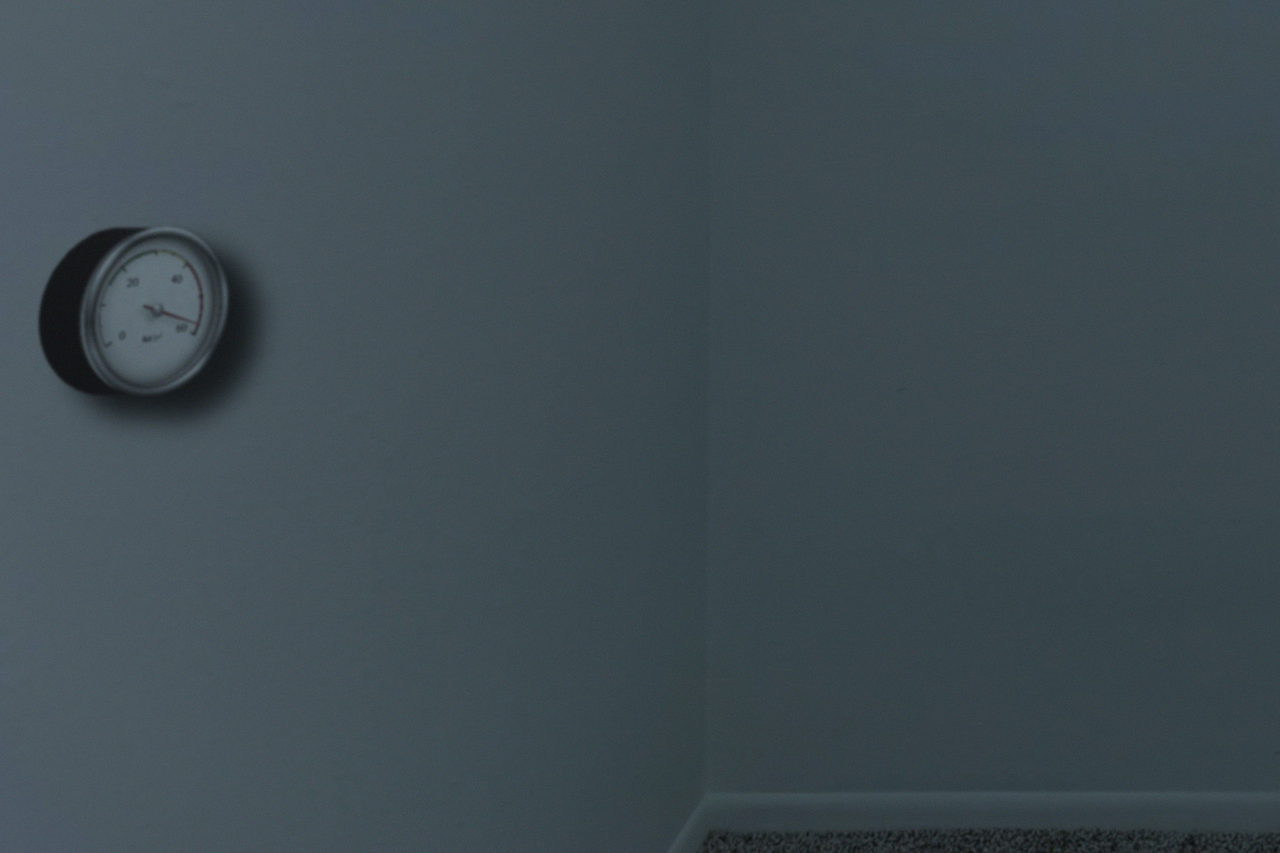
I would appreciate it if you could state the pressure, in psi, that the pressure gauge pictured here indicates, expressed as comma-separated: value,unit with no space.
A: 57.5,psi
